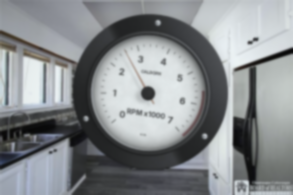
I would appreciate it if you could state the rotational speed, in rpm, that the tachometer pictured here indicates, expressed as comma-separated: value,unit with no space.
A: 2600,rpm
